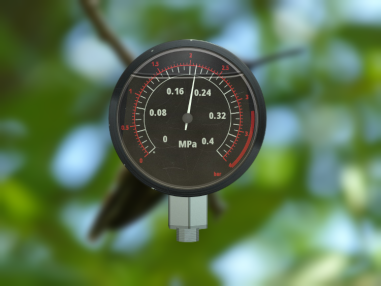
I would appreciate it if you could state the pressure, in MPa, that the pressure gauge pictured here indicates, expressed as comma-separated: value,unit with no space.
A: 0.21,MPa
